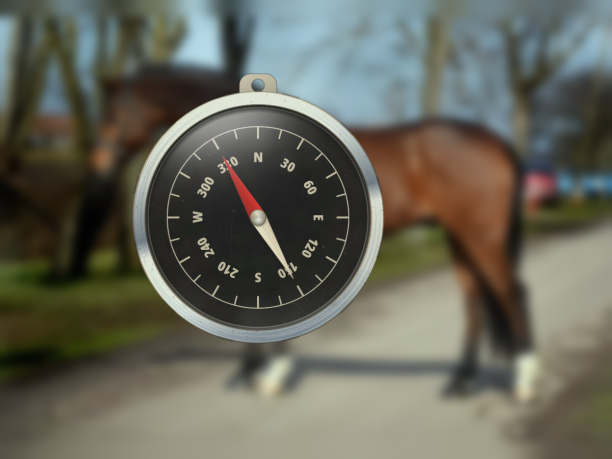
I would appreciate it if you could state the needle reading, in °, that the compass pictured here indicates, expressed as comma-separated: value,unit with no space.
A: 330,°
